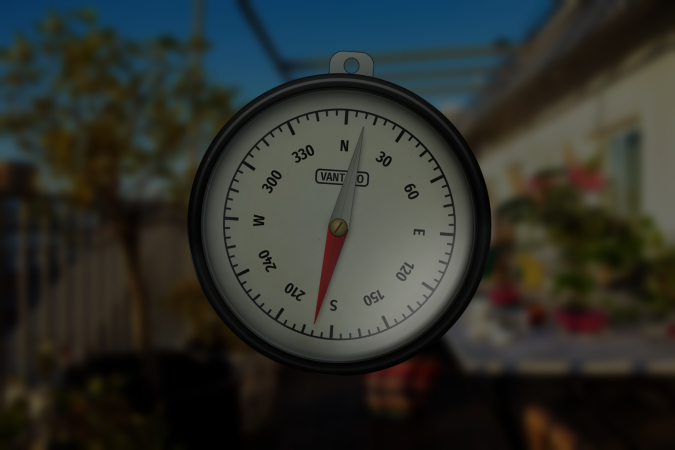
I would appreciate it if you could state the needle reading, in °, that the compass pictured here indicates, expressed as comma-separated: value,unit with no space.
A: 190,°
